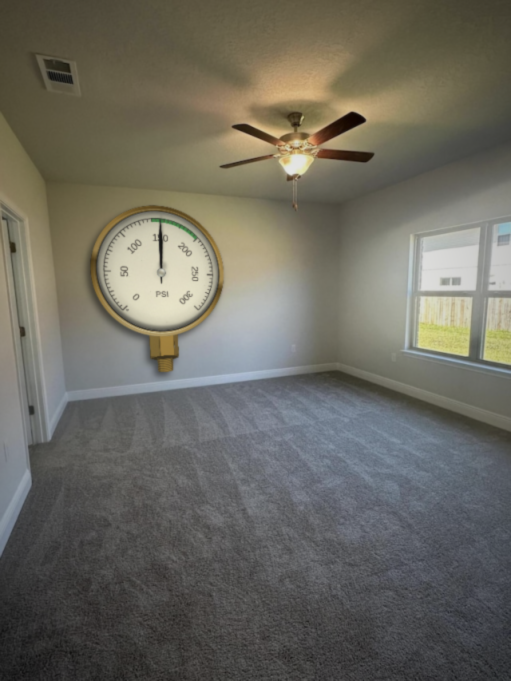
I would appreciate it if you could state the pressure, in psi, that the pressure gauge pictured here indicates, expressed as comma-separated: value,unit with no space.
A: 150,psi
